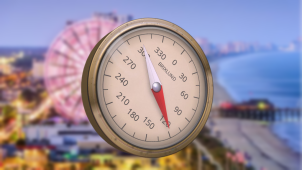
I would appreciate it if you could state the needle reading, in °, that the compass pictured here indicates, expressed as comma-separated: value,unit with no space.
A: 120,°
